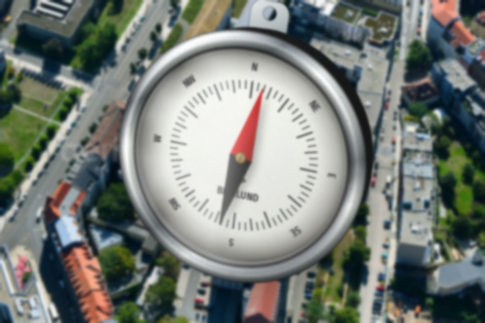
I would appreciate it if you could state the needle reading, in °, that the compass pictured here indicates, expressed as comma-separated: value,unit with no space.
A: 10,°
